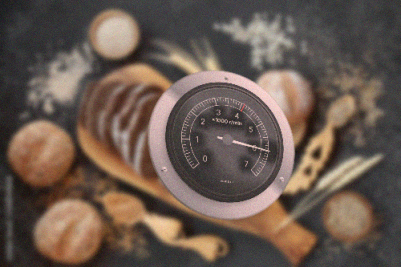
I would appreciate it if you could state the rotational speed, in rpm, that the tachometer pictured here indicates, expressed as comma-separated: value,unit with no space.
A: 6000,rpm
